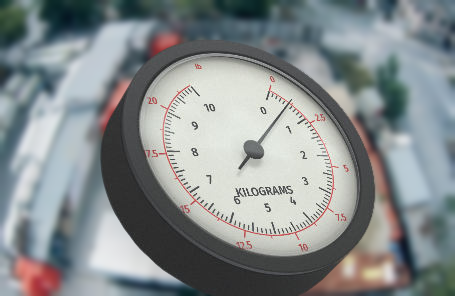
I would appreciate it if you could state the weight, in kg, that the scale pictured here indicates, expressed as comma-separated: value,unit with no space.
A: 0.5,kg
